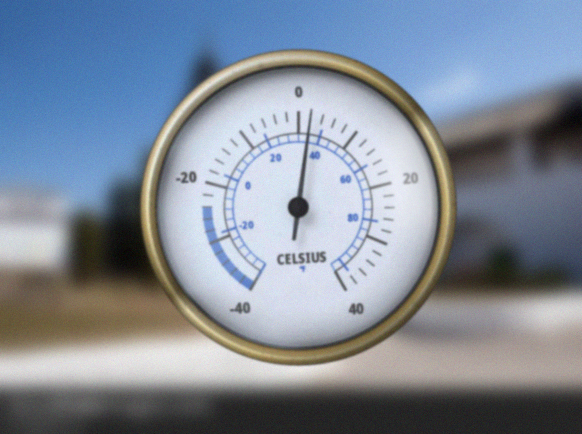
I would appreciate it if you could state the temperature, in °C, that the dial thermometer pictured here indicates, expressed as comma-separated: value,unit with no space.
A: 2,°C
